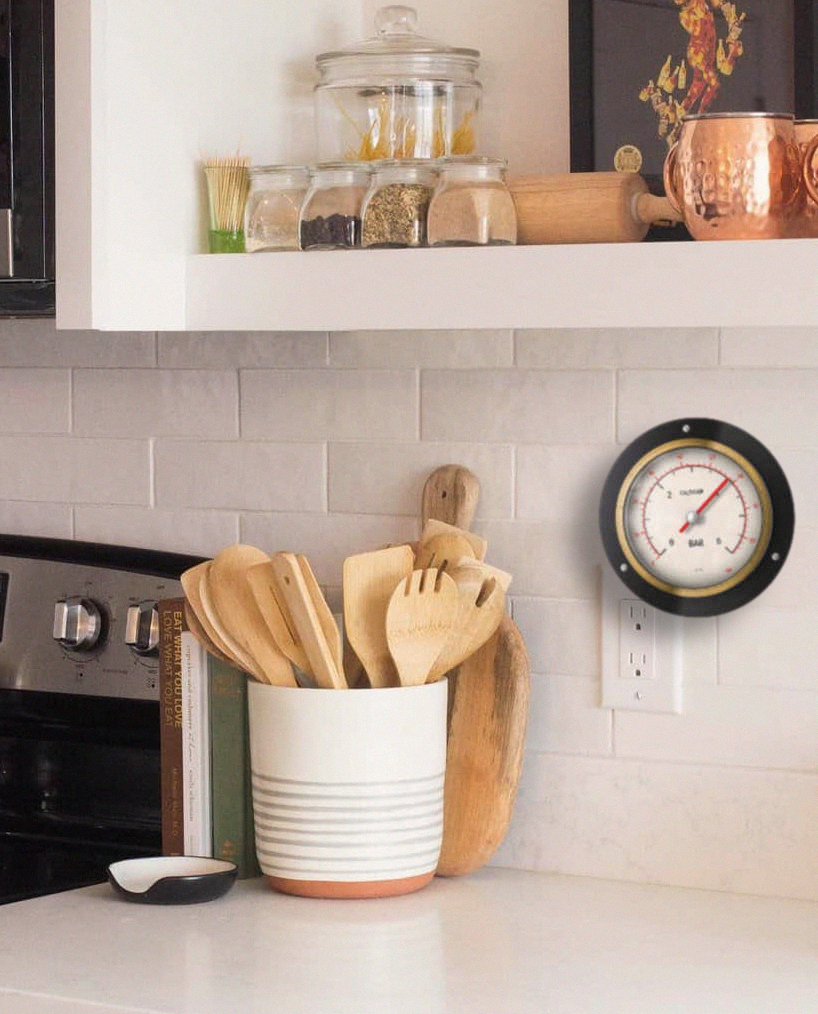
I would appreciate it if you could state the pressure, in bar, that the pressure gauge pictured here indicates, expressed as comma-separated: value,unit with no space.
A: 4,bar
